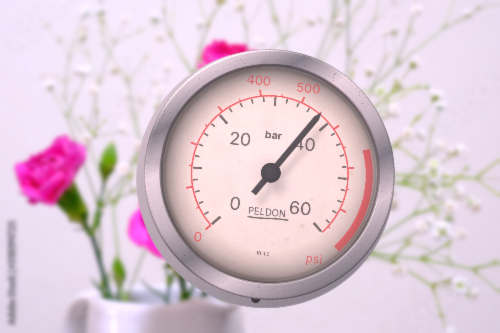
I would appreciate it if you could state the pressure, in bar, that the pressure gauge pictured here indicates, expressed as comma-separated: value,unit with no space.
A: 38,bar
